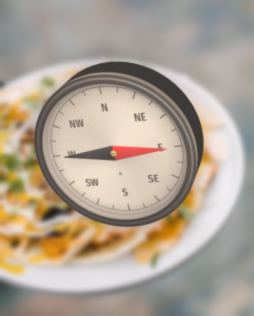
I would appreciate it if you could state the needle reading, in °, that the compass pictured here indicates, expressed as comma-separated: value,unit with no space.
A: 90,°
